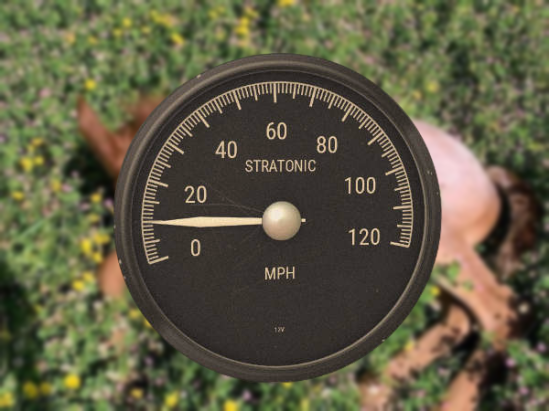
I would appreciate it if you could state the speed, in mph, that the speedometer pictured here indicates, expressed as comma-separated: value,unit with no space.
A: 10,mph
